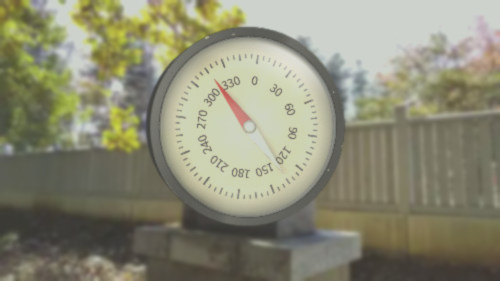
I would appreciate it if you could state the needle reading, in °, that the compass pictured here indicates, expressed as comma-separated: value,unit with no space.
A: 315,°
